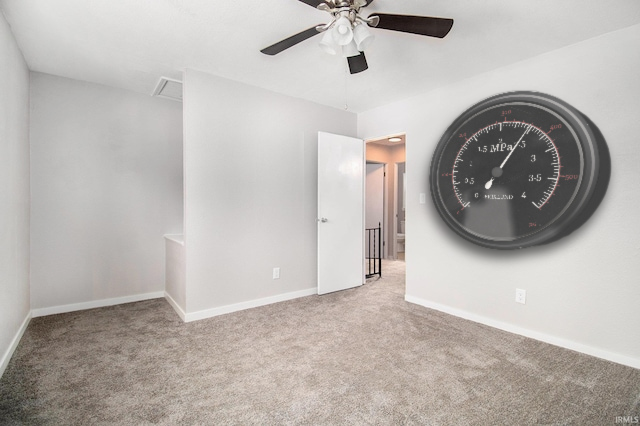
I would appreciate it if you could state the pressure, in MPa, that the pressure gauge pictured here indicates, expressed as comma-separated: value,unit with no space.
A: 2.5,MPa
